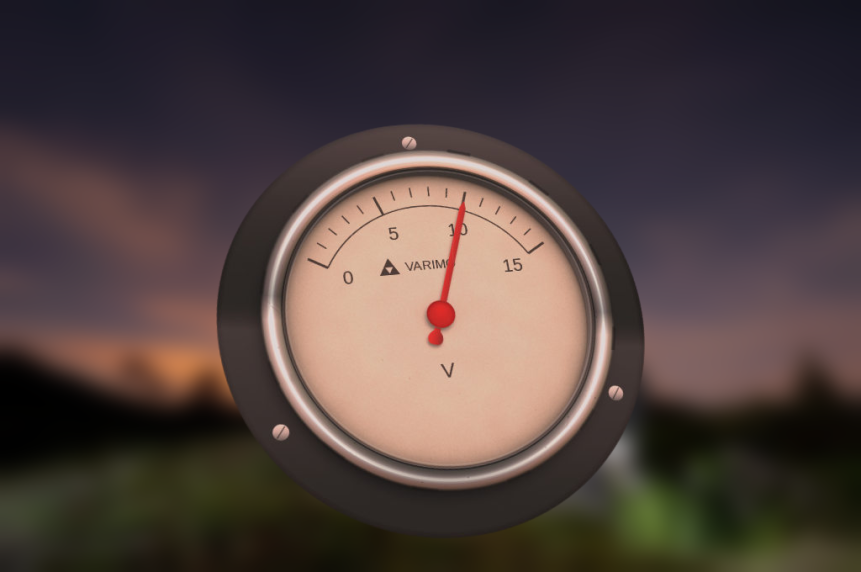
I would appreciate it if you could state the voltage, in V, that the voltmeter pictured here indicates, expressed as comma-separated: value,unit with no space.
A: 10,V
